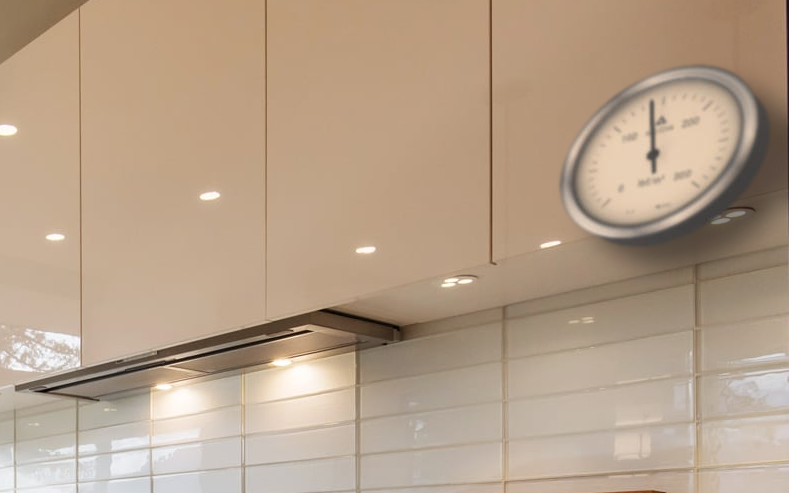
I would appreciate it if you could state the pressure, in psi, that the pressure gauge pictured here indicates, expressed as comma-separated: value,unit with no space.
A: 140,psi
